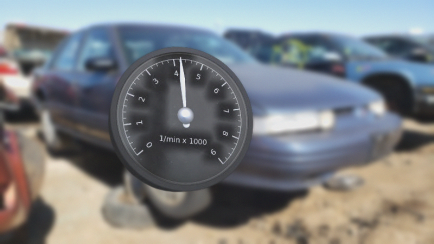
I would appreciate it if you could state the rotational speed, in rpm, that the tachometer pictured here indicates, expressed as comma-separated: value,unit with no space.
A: 4200,rpm
